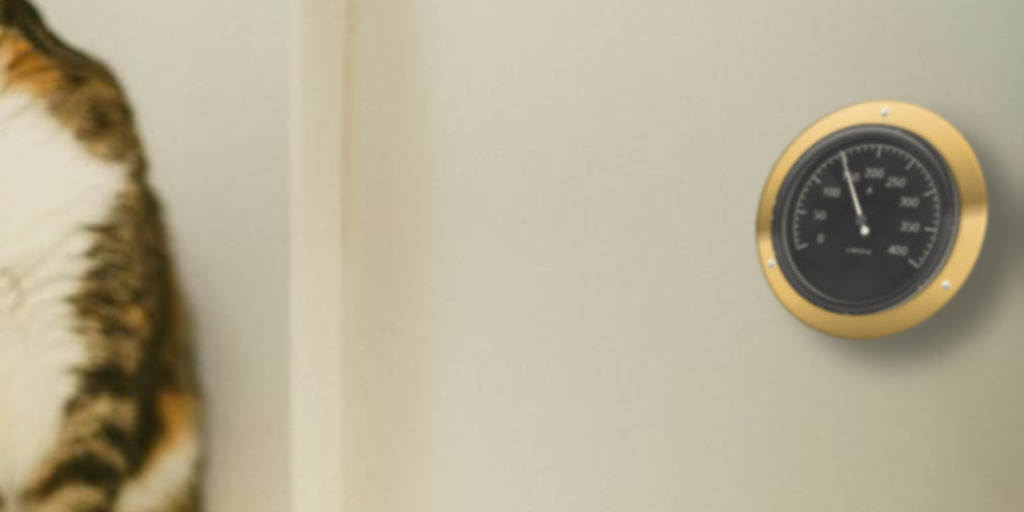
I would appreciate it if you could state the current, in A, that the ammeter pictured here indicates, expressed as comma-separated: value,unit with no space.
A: 150,A
